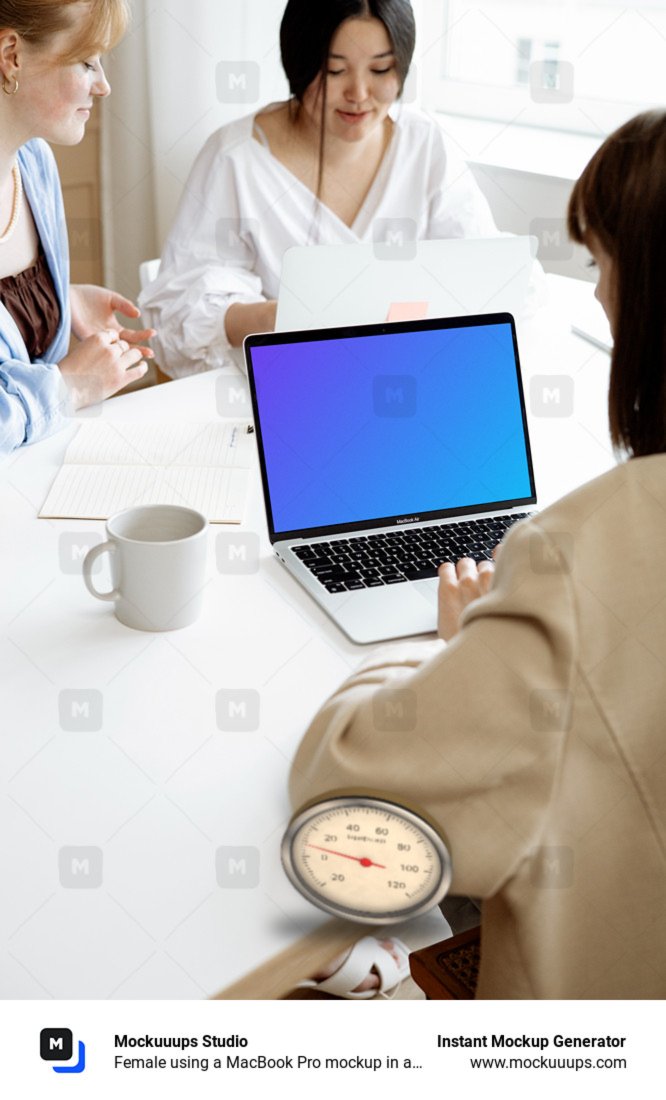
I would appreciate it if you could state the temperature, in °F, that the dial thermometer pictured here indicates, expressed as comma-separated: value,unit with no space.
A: 10,°F
